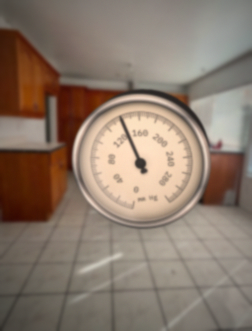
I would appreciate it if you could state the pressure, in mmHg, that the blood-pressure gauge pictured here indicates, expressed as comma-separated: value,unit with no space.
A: 140,mmHg
